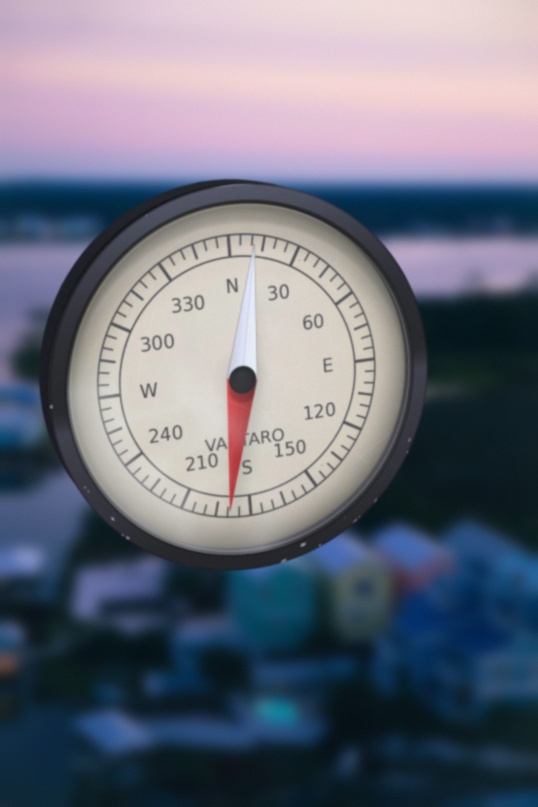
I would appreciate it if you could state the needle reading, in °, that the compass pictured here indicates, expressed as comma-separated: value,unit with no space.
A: 190,°
